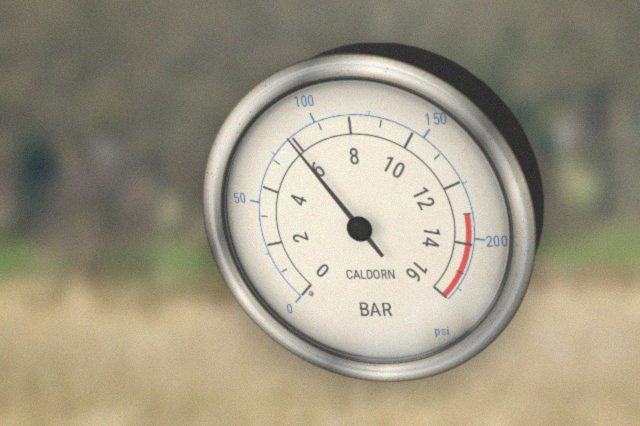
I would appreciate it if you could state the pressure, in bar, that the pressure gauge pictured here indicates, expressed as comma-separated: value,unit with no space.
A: 6,bar
